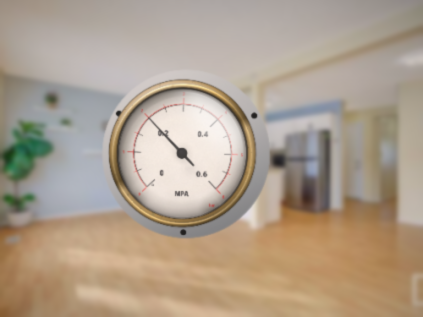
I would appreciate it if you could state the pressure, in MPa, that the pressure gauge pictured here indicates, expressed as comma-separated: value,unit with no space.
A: 0.2,MPa
